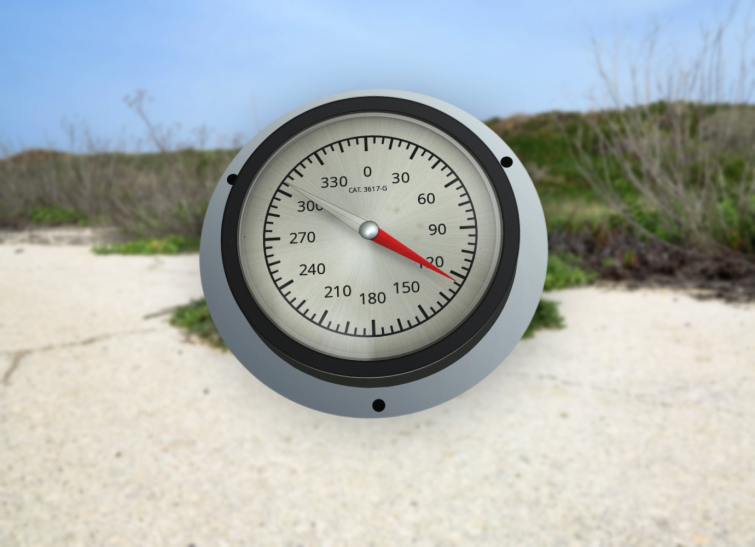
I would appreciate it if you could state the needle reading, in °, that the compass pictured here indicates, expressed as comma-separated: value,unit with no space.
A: 125,°
